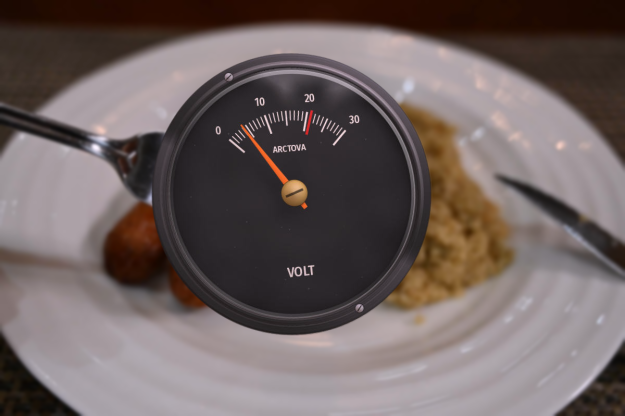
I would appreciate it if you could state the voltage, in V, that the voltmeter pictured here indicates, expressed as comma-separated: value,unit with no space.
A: 4,V
